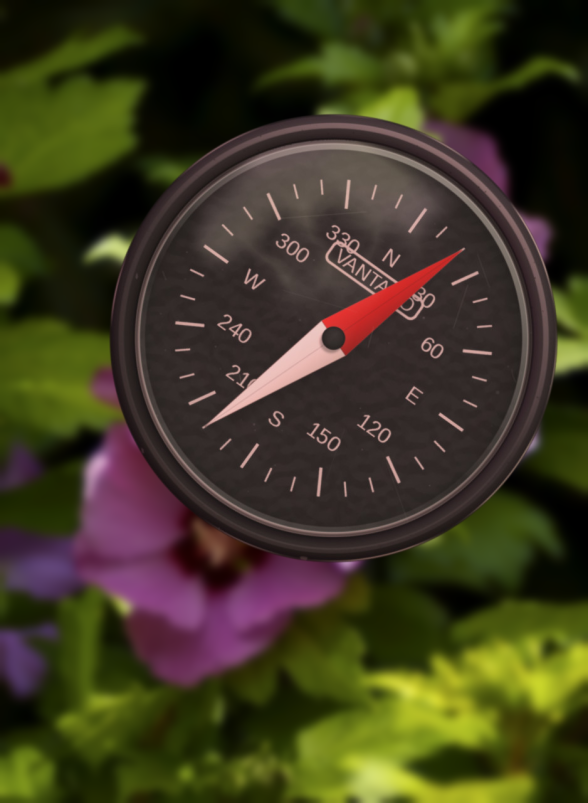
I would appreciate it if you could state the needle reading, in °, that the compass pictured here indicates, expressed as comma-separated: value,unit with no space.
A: 20,°
